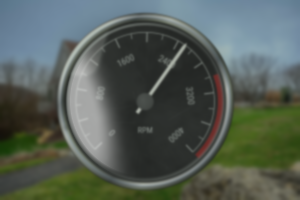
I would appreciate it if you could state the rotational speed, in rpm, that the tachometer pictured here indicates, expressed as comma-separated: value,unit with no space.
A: 2500,rpm
